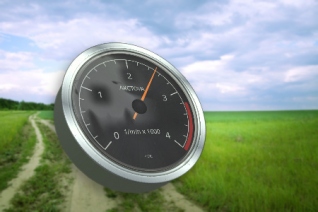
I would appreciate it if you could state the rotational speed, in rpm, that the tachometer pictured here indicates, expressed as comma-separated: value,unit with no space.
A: 2500,rpm
